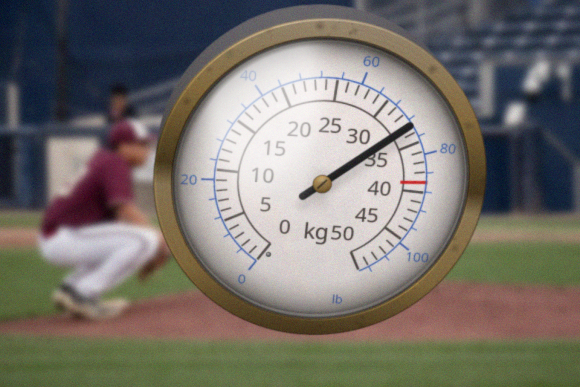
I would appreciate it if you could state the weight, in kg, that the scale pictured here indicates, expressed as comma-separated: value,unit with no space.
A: 33,kg
